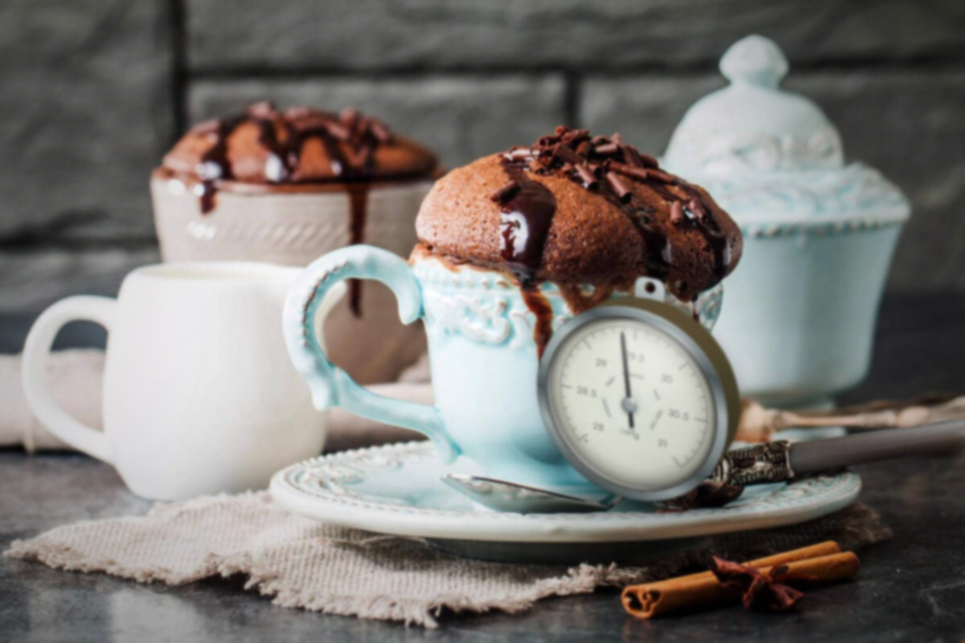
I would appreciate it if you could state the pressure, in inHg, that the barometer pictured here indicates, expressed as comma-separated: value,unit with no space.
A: 29.4,inHg
